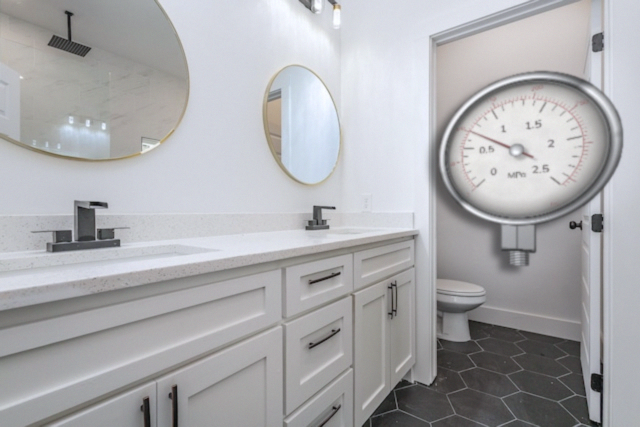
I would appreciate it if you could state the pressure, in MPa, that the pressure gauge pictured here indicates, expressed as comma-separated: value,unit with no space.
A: 0.7,MPa
